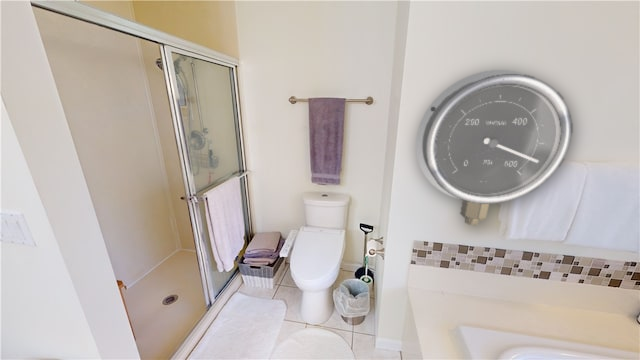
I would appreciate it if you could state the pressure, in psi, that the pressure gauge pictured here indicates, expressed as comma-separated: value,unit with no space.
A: 550,psi
